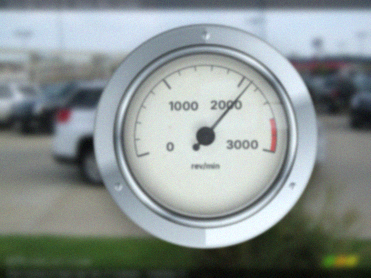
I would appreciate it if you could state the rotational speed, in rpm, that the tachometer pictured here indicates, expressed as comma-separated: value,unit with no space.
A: 2100,rpm
